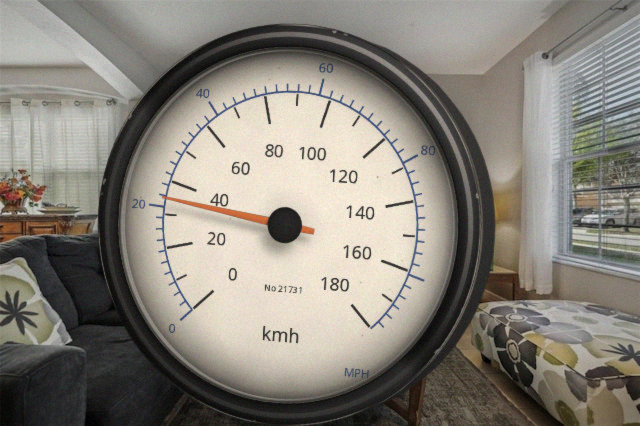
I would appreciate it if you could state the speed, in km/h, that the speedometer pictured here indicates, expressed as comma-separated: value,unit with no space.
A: 35,km/h
